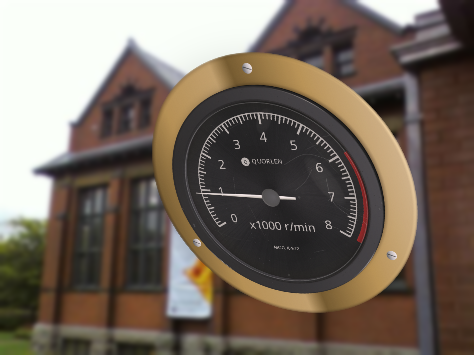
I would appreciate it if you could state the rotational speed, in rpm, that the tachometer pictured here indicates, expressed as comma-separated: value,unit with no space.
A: 1000,rpm
